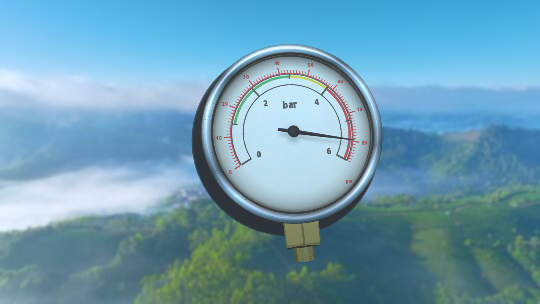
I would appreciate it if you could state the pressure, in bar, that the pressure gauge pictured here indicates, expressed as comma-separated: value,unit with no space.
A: 5.5,bar
